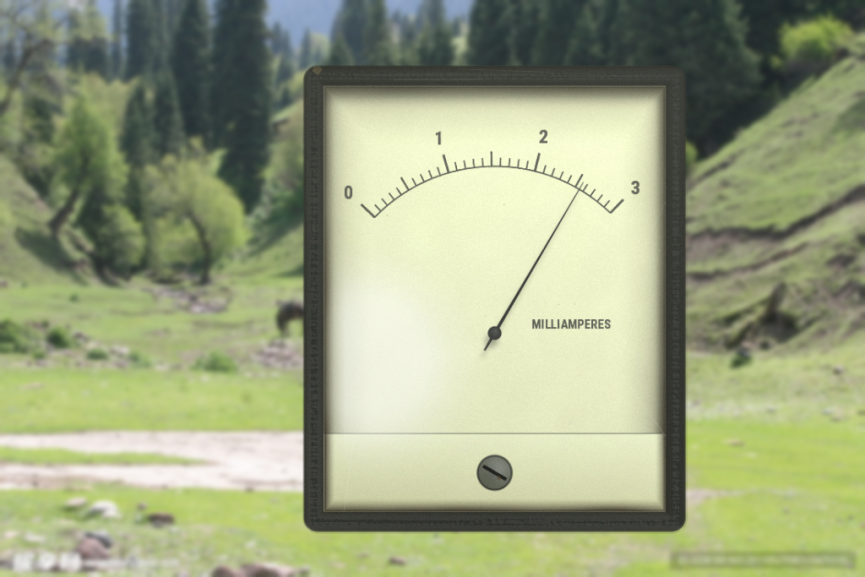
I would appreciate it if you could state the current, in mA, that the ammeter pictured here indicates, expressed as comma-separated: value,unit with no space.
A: 2.55,mA
